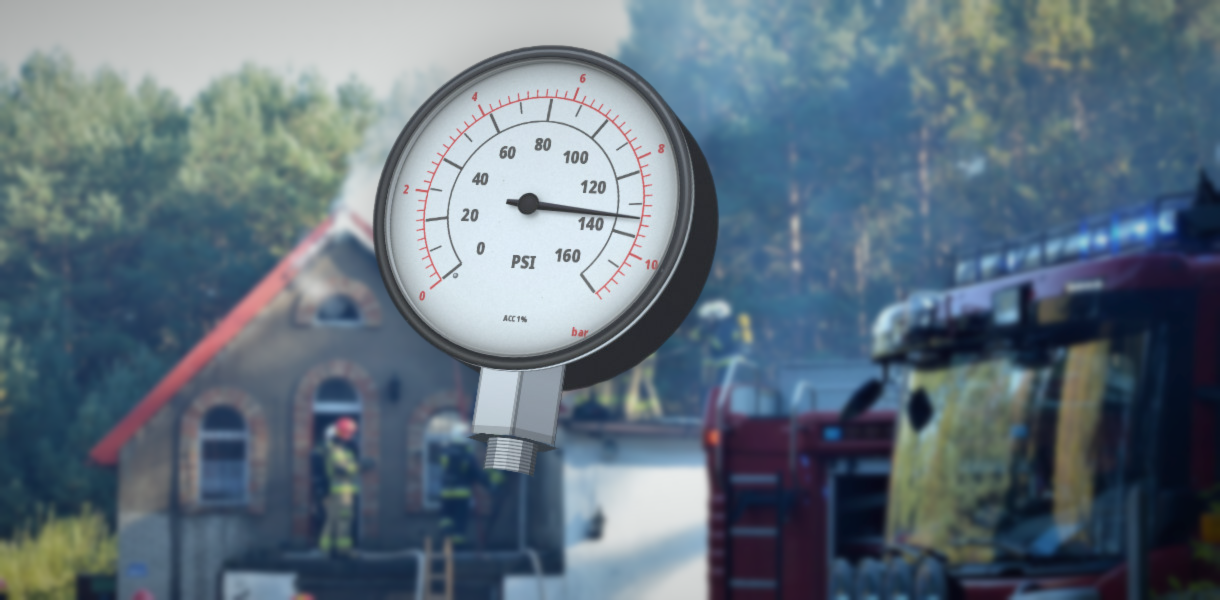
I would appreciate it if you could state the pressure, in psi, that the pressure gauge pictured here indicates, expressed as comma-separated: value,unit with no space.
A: 135,psi
